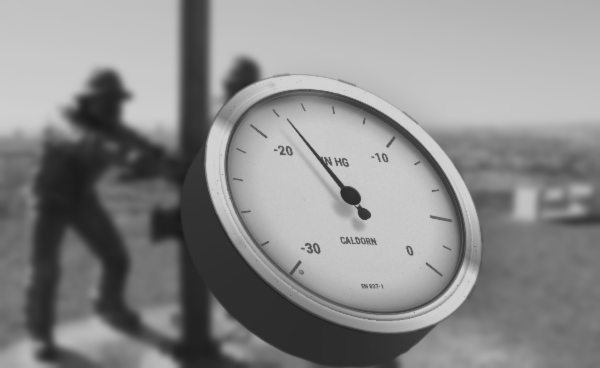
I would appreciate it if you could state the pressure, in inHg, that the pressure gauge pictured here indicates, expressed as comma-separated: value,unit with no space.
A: -18,inHg
